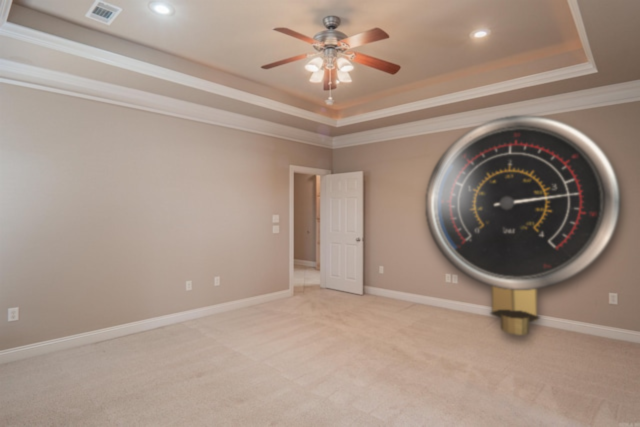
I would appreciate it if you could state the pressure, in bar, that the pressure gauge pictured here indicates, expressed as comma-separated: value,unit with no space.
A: 3.2,bar
